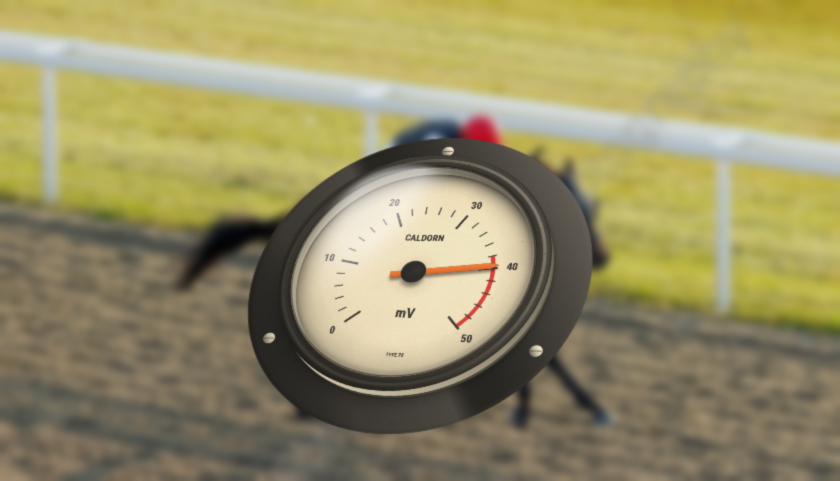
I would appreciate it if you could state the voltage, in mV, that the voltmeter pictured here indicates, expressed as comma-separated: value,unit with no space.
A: 40,mV
